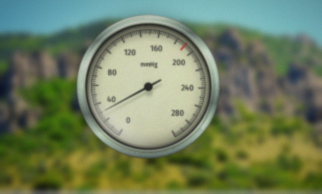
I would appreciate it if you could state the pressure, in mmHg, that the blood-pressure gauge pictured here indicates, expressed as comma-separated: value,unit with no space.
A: 30,mmHg
